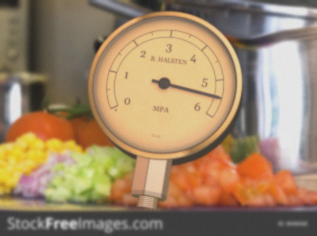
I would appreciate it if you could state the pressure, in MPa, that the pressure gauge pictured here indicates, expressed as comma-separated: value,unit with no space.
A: 5.5,MPa
